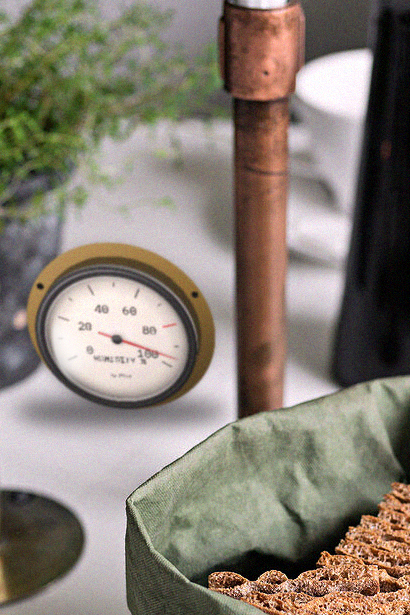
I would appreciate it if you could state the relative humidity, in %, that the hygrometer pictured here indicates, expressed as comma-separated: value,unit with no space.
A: 95,%
